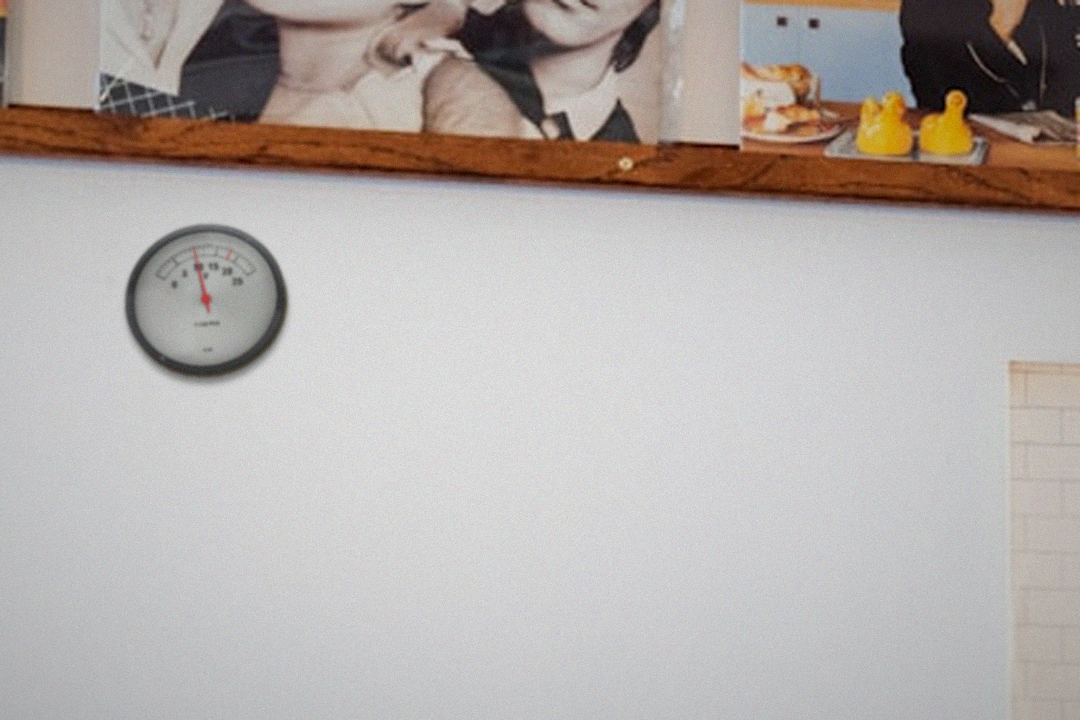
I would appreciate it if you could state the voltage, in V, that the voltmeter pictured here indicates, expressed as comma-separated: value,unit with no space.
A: 10,V
